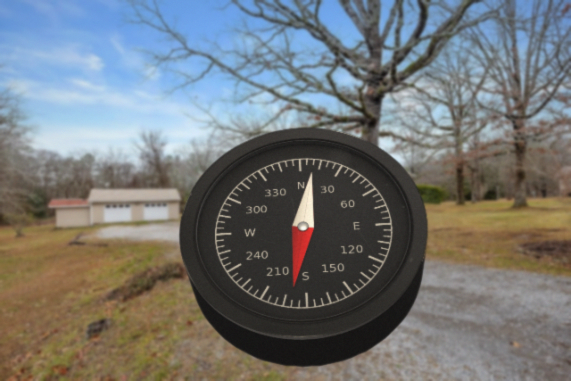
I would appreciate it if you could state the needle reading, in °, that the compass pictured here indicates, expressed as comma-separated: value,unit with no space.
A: 190,°
